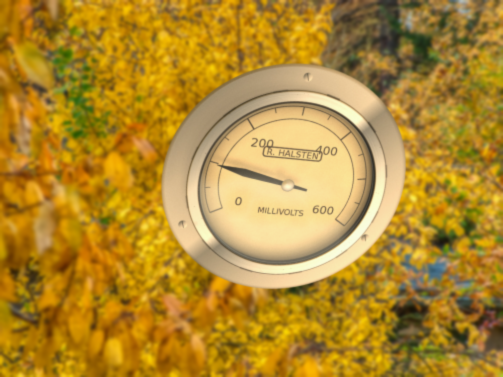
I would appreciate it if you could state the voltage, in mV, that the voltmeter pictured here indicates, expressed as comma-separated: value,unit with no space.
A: 100,mV
